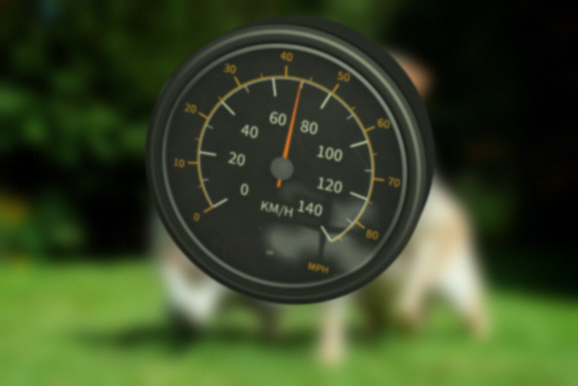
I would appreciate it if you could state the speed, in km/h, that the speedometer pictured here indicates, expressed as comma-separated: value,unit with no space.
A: 70,km/h
